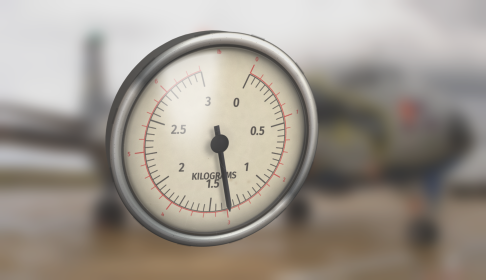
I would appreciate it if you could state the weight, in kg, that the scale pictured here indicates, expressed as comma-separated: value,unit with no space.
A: 1.35,kg
